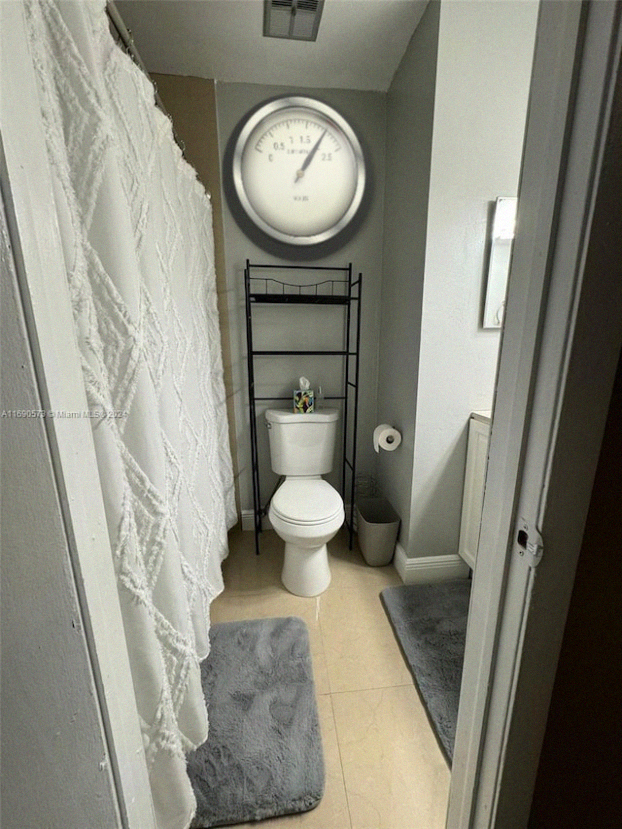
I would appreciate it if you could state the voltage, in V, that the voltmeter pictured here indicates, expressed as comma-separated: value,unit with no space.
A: 2,V
